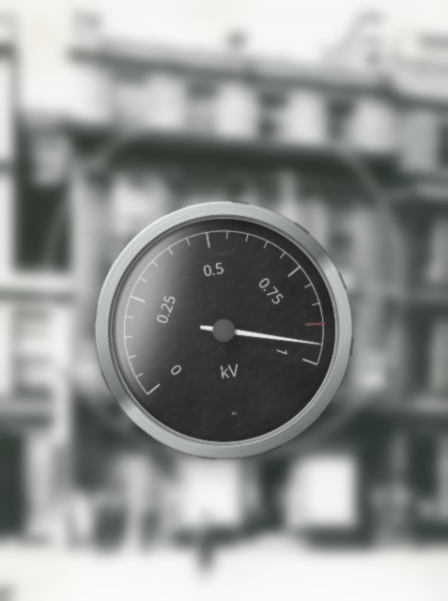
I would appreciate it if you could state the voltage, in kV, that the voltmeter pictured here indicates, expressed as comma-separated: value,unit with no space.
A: 0.95,kV
